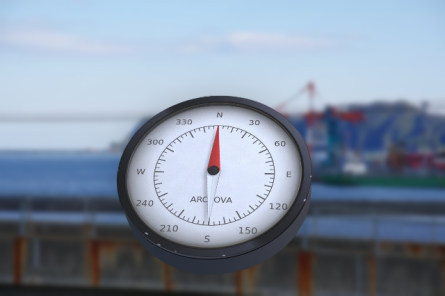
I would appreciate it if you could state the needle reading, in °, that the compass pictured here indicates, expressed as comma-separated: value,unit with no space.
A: 0,°
